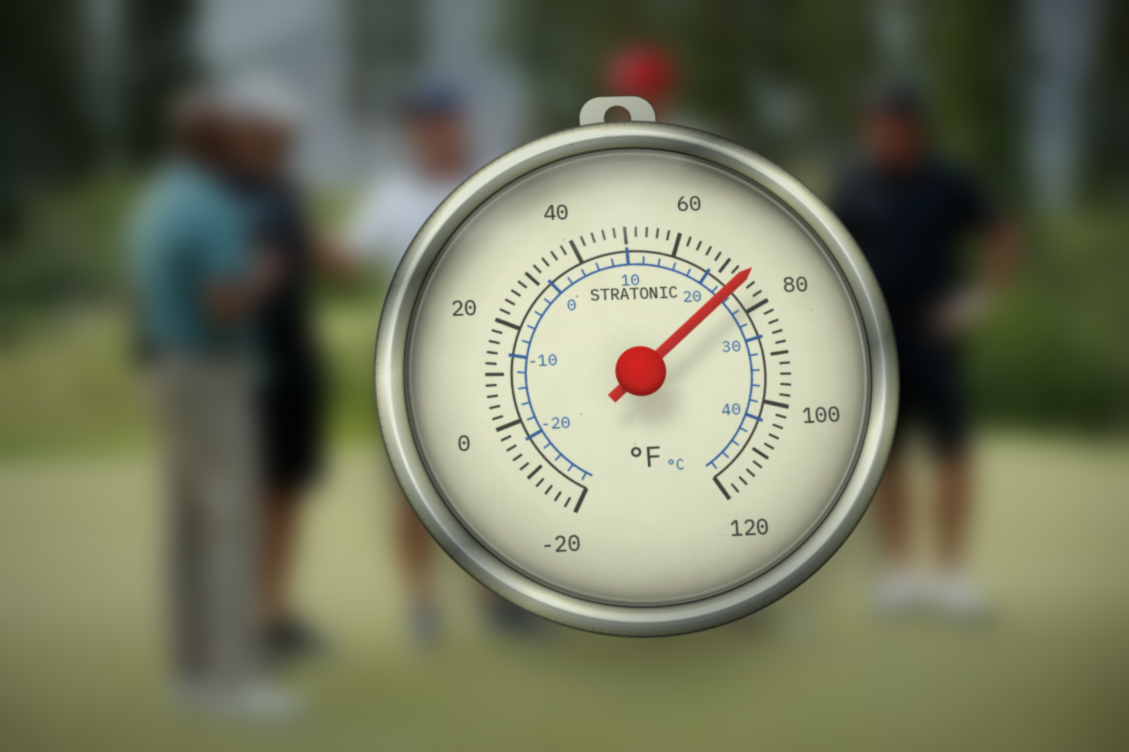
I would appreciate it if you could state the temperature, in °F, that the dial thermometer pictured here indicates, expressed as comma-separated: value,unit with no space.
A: 74,°F
